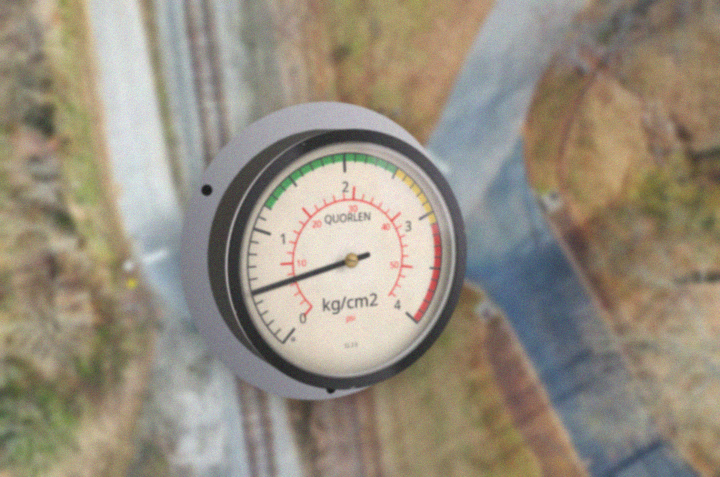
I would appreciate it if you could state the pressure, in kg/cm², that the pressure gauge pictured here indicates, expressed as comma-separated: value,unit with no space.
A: 0.5,kg/cm²
